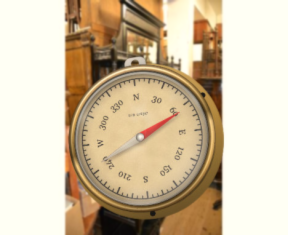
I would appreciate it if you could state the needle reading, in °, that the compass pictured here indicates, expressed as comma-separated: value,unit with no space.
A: 65,°
